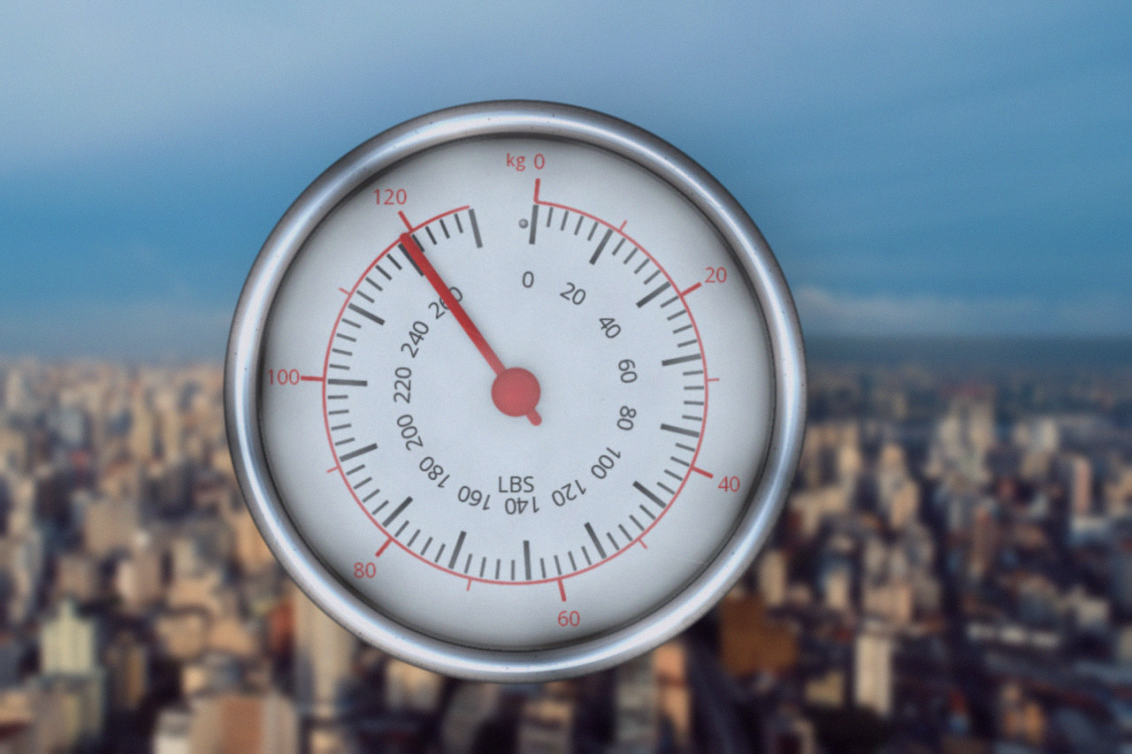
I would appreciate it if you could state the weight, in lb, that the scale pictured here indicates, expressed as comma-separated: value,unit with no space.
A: 262,lb
